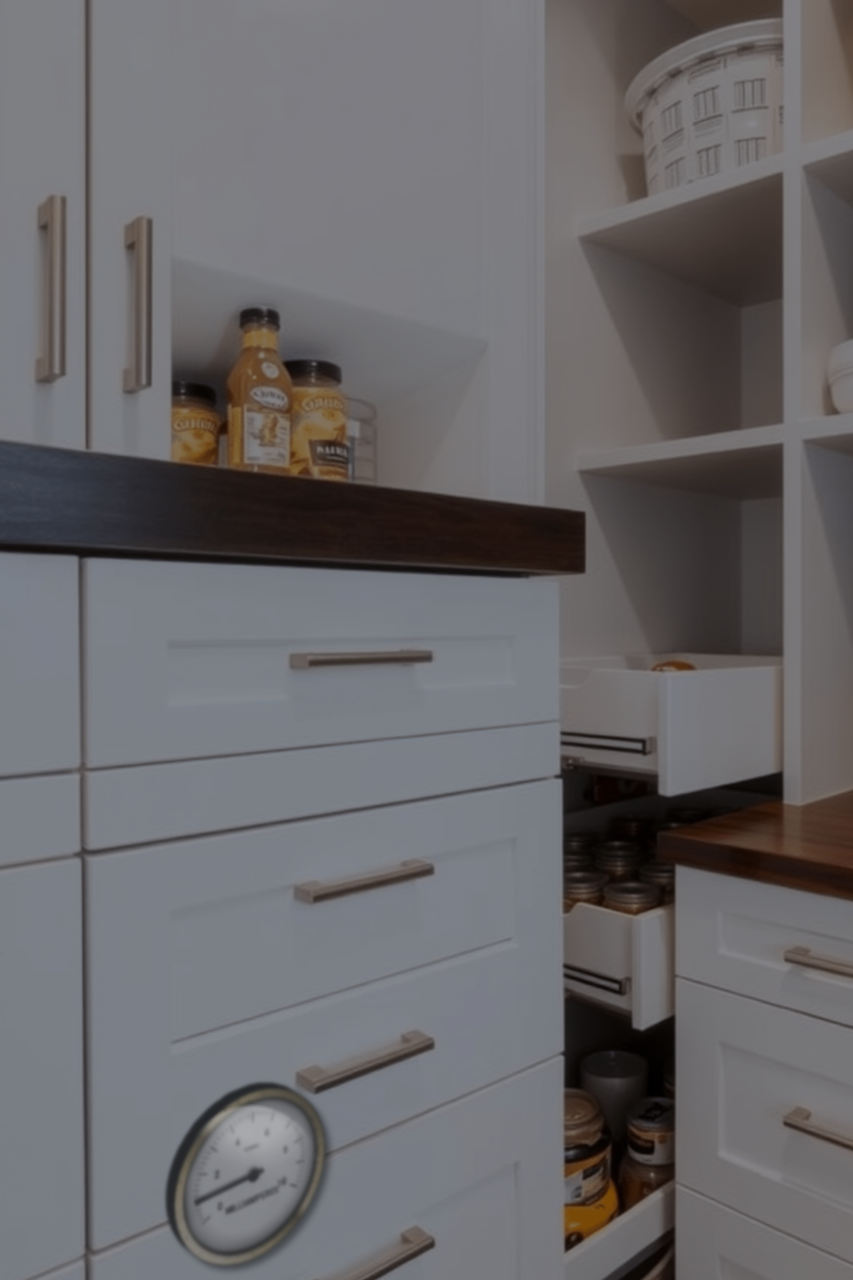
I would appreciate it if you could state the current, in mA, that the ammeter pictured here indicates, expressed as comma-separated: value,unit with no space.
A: 1,mA
